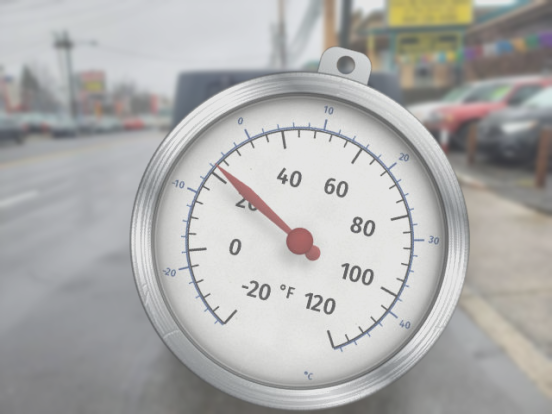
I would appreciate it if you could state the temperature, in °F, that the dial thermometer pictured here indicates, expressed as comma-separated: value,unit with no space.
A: 22,°F
